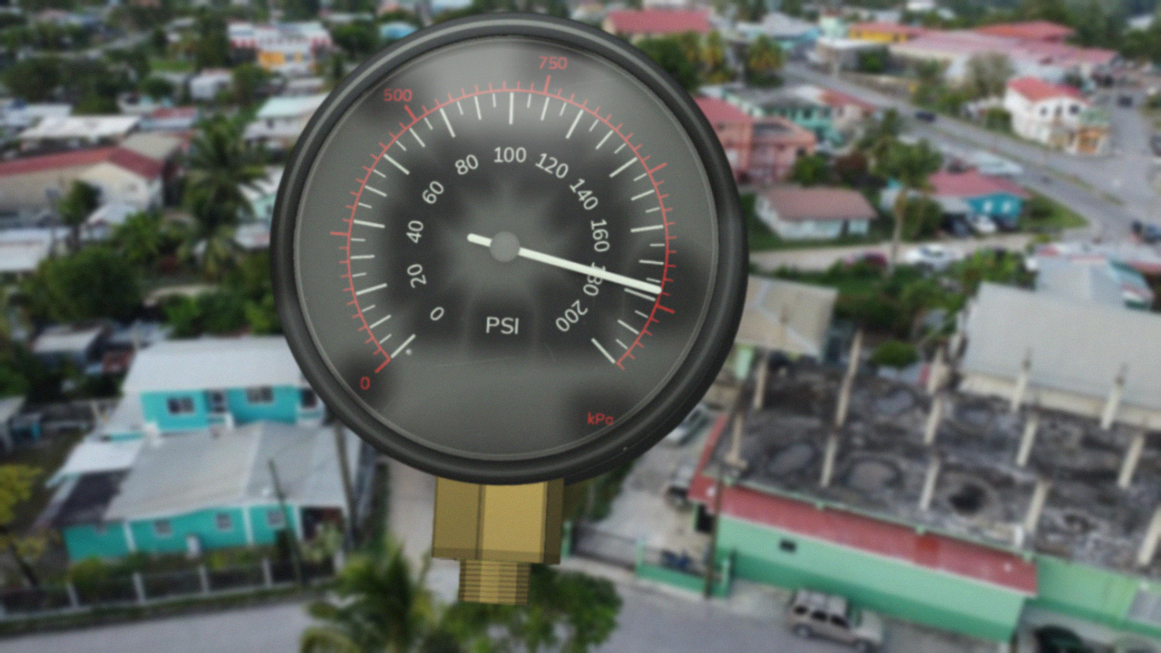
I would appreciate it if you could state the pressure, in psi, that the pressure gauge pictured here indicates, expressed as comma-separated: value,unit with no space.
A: 177.5,psi
